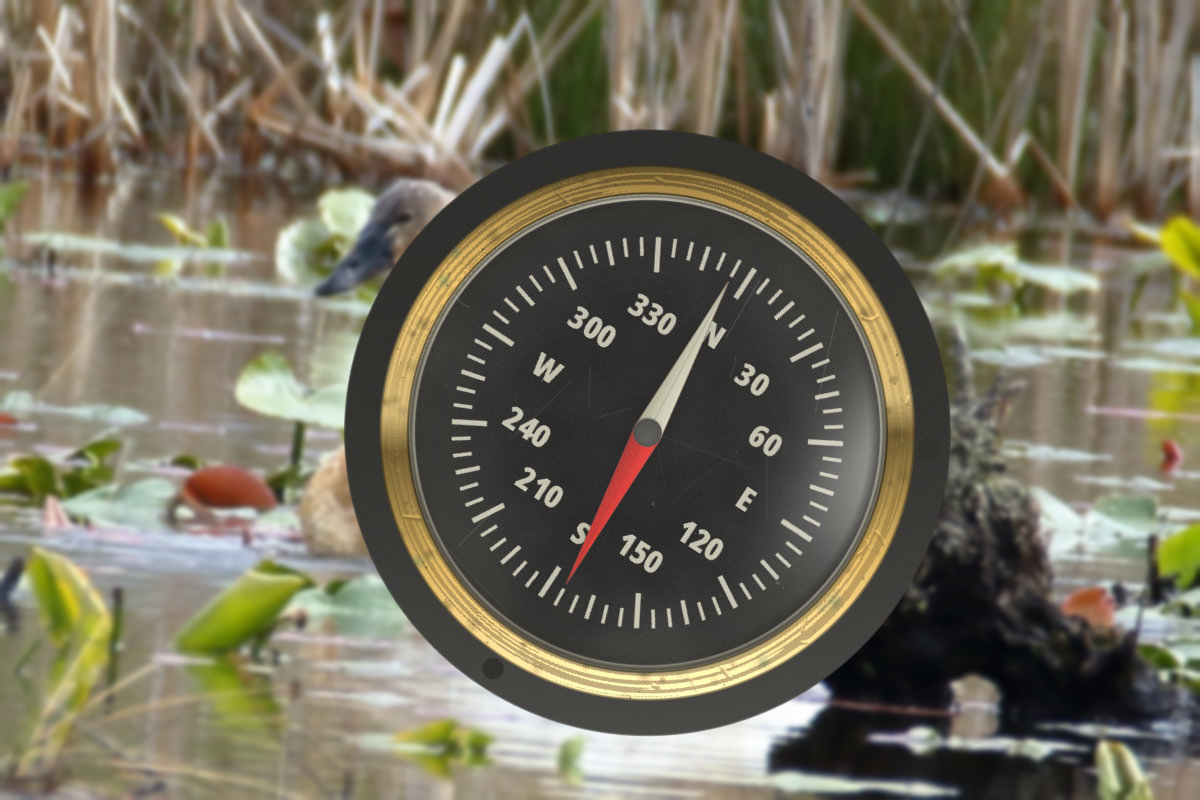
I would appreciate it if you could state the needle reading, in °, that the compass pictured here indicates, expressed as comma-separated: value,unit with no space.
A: 175,°
